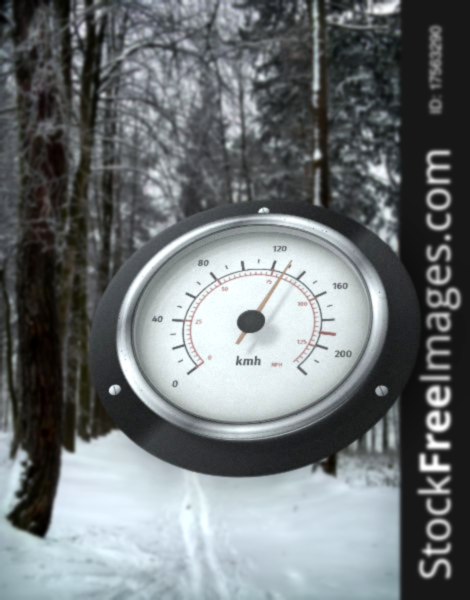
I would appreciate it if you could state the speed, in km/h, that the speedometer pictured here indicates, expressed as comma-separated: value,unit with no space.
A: 130,km/h
